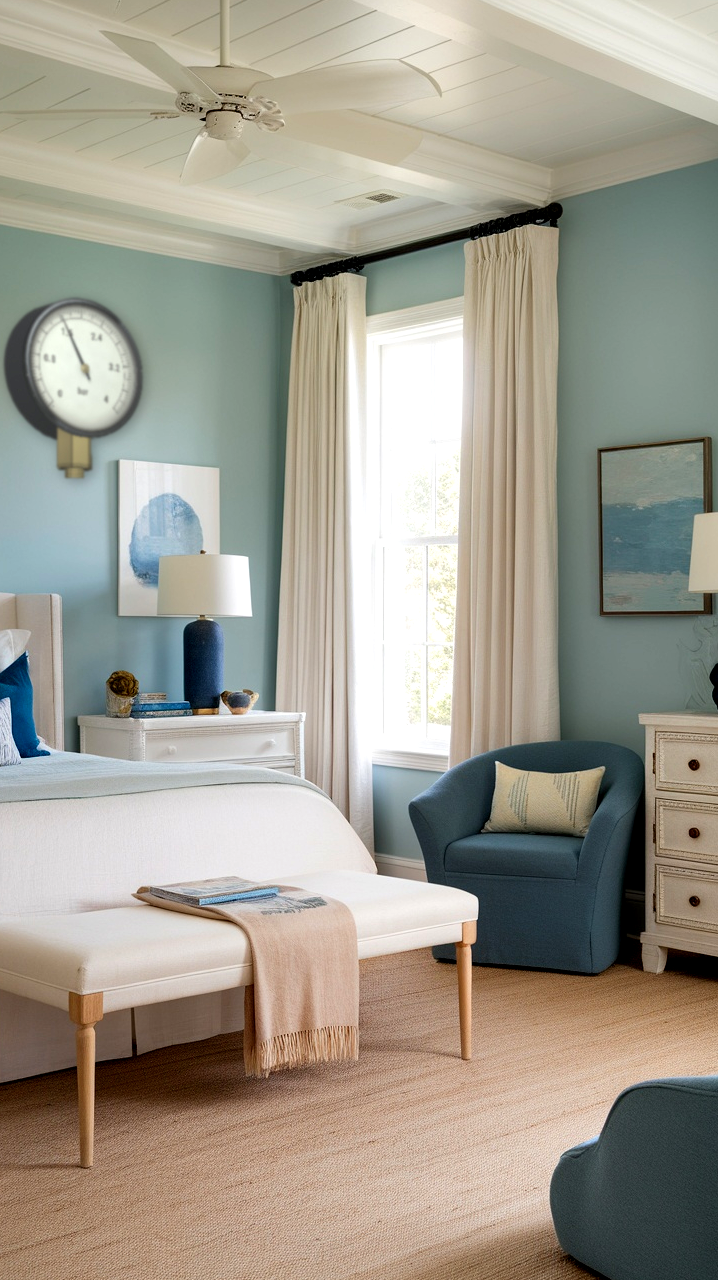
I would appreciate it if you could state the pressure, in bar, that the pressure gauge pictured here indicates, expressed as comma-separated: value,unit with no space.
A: 1.6,bar
